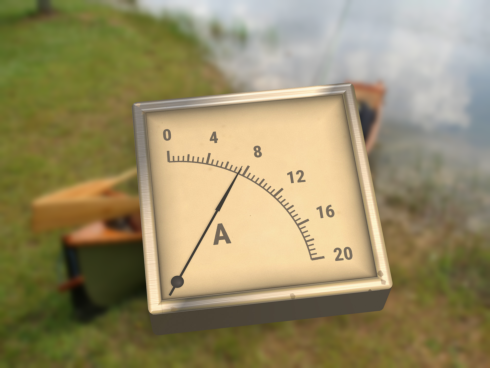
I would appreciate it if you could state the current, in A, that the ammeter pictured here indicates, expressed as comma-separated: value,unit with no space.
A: 7.5,A
